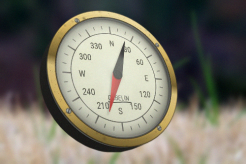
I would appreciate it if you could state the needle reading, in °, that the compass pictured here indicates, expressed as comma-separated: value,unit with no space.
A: 200,°
